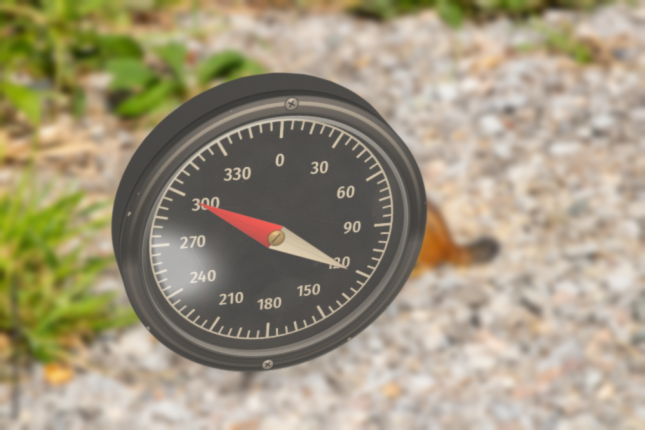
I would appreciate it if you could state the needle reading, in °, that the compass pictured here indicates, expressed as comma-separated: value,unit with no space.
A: 300,°
